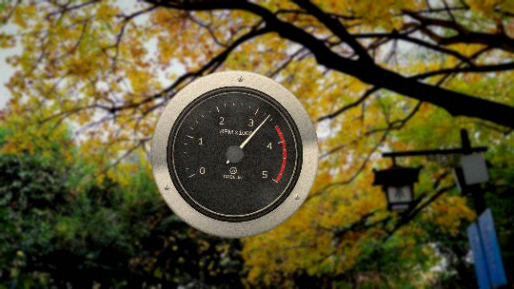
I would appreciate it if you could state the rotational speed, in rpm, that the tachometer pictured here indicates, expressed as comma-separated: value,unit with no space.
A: 3300,rpm
